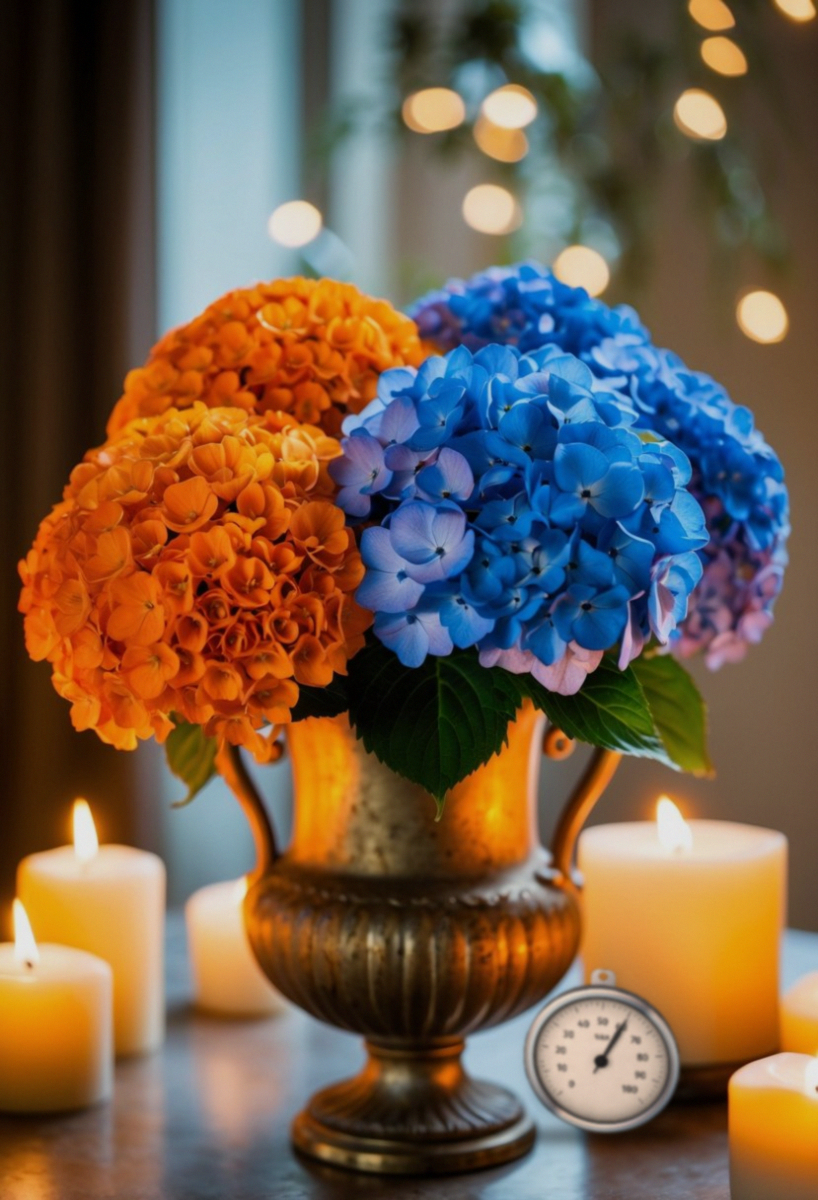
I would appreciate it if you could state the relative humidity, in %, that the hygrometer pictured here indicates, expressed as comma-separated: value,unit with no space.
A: 60,%
